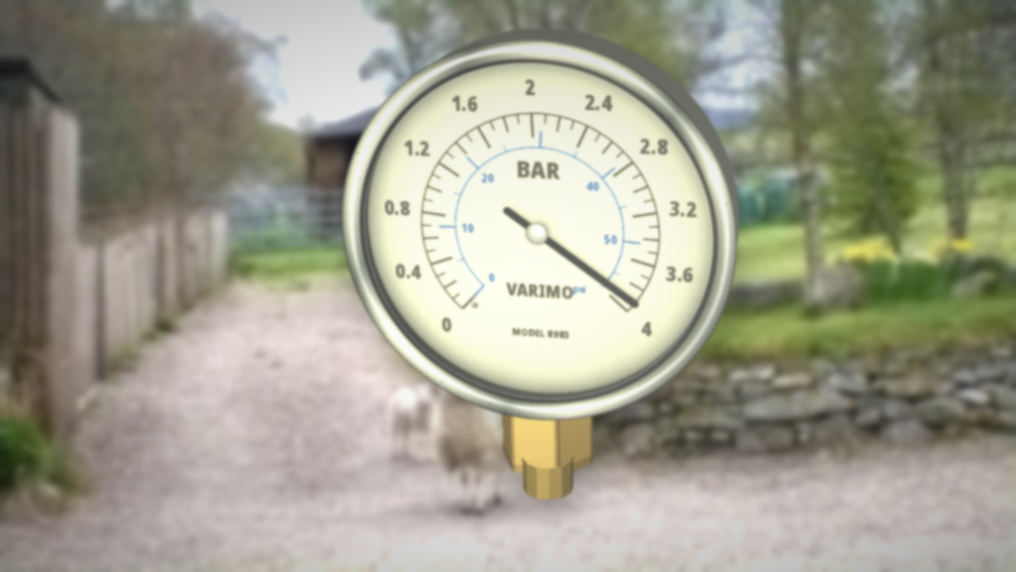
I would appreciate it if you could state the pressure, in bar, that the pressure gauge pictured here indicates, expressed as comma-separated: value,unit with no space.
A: 3.9,bar
